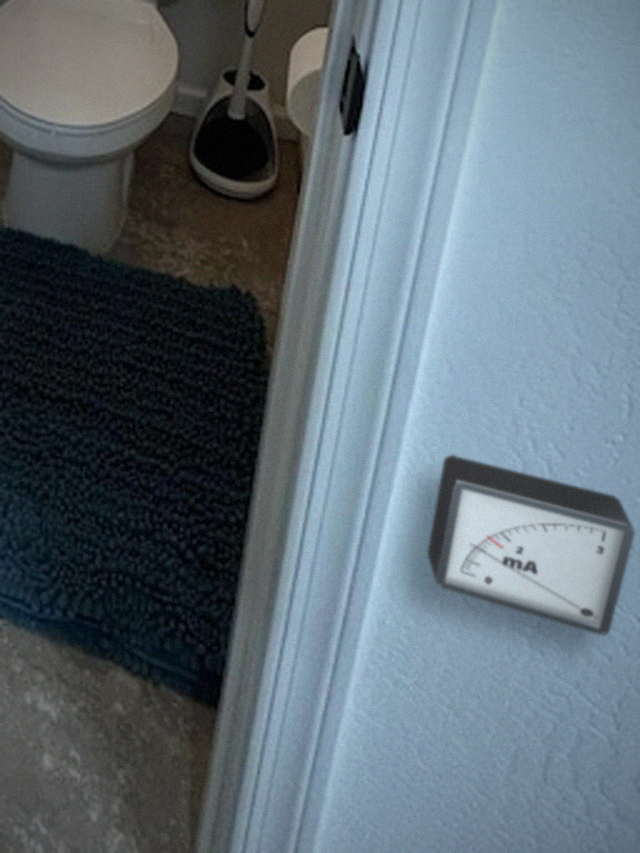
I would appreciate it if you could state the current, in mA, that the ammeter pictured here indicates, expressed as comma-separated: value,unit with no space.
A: 1.5,mA
